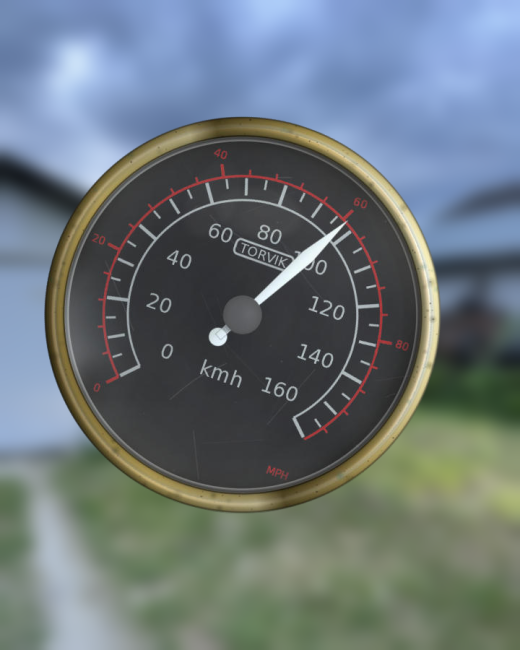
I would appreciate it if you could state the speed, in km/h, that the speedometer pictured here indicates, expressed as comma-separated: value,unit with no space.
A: 97.5,km/h
